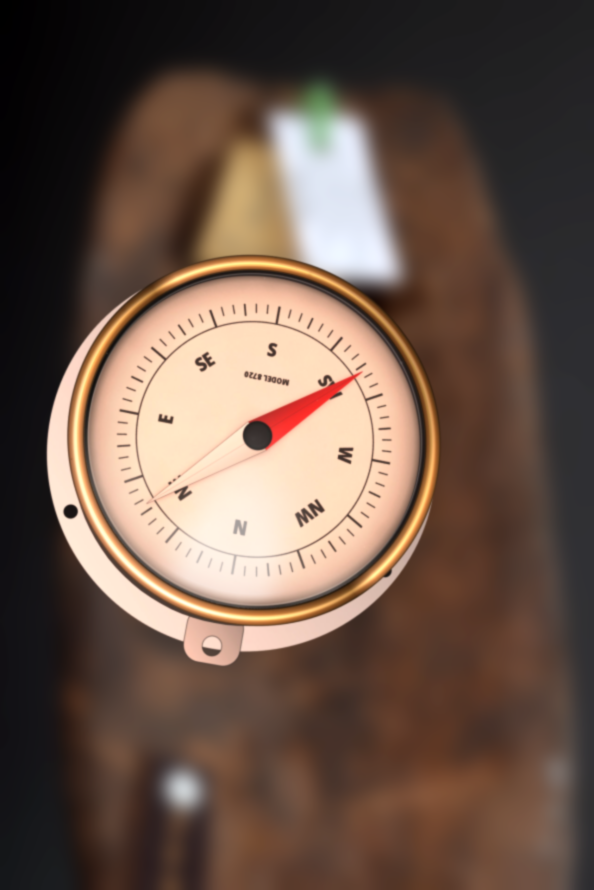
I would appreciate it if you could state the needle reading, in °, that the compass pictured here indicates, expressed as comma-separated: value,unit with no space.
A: 227.5,°
